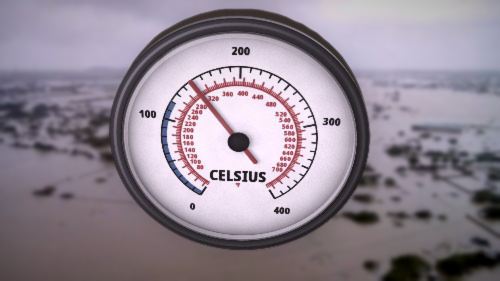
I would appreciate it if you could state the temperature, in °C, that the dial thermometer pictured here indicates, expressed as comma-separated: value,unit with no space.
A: 150,°C
